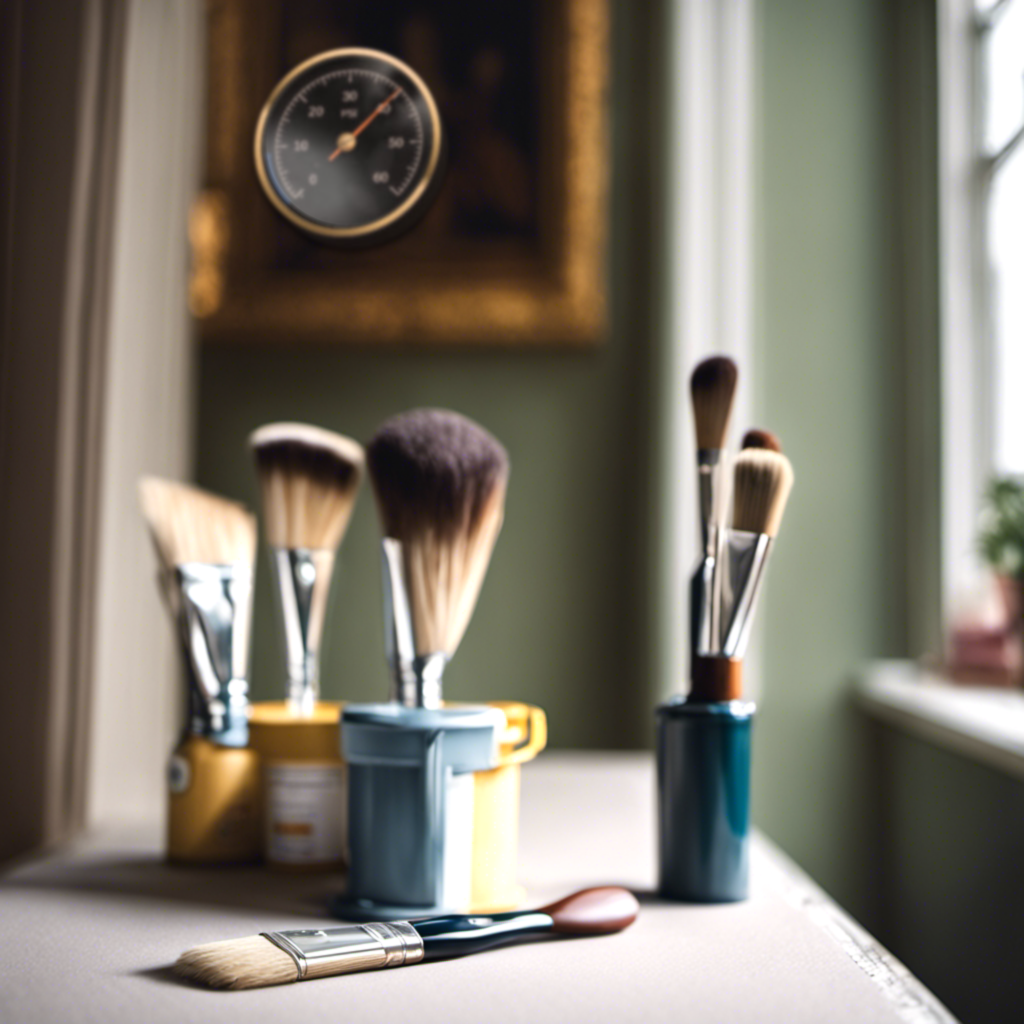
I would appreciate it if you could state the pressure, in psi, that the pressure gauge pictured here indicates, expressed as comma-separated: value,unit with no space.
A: 40,psi
